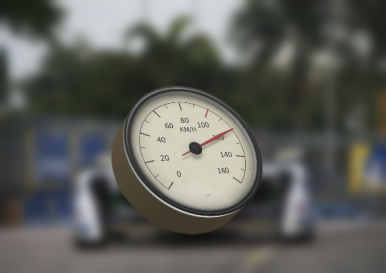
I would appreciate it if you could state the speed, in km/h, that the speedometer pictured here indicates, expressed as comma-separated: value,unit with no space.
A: 120,km/h
